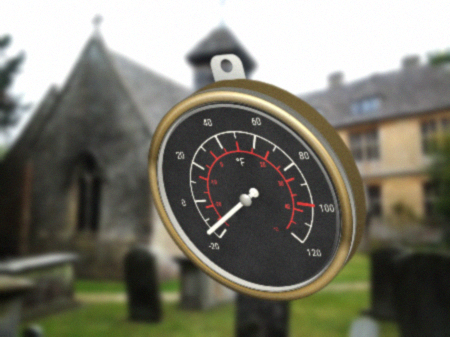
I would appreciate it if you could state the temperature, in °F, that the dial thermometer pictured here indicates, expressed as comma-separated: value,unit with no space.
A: -15,°F
